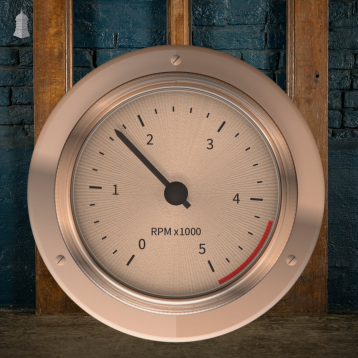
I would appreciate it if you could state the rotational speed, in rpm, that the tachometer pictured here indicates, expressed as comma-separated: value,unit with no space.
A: 1700,rpm
